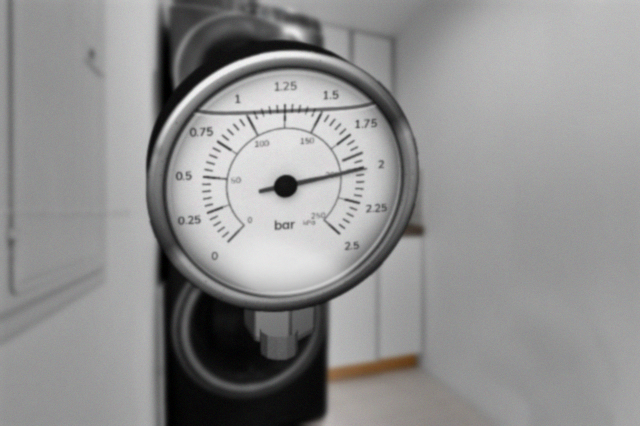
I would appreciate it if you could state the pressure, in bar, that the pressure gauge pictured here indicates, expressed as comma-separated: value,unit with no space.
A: 2,bar
